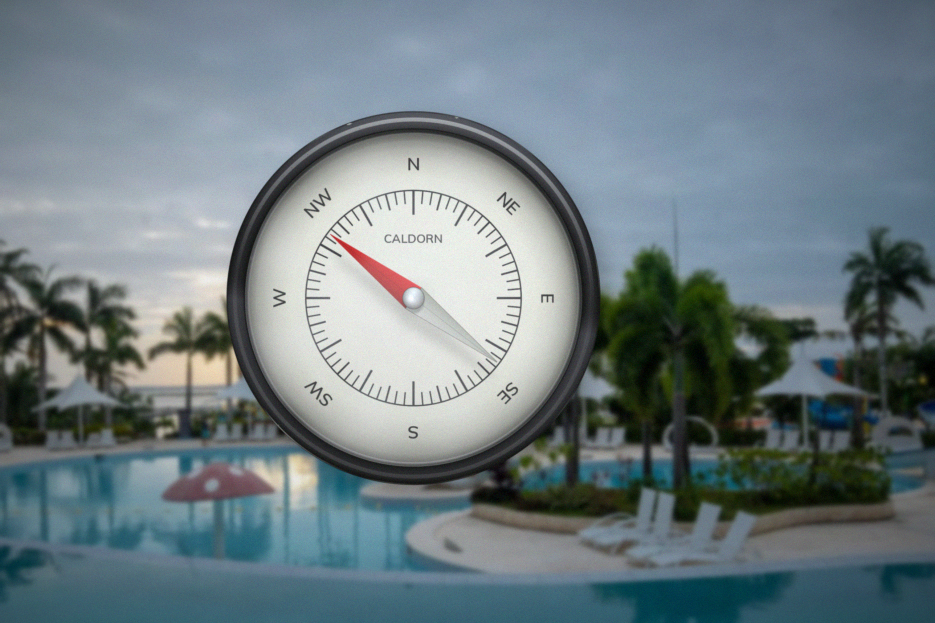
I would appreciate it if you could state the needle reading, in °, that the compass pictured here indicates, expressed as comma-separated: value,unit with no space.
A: 307.5,°
